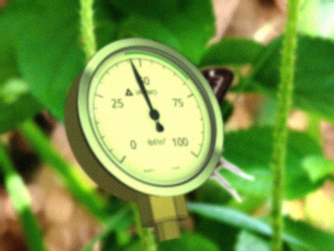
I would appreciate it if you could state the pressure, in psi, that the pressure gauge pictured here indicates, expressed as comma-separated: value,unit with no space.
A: 45,psi
